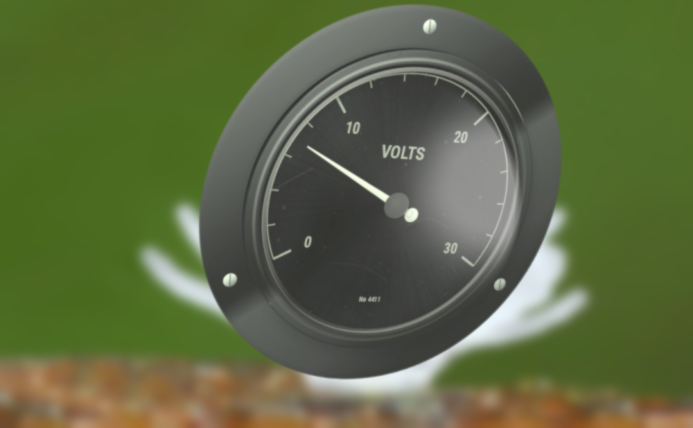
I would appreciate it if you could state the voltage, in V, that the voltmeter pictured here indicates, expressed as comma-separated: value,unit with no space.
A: 7,V
